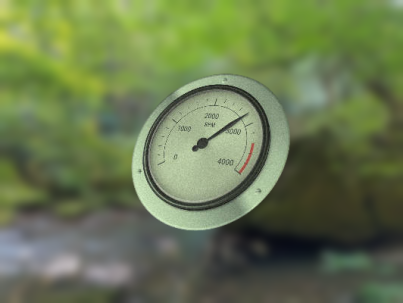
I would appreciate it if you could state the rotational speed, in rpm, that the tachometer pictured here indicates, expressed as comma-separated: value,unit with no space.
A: 2800,rpm
